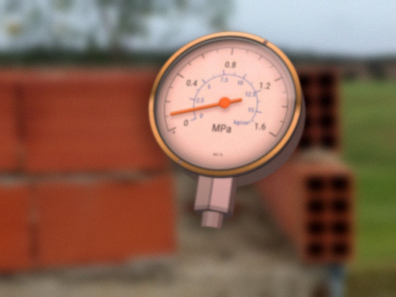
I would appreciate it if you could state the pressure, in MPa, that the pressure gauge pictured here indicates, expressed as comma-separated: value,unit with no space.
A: 0.1,MPa
